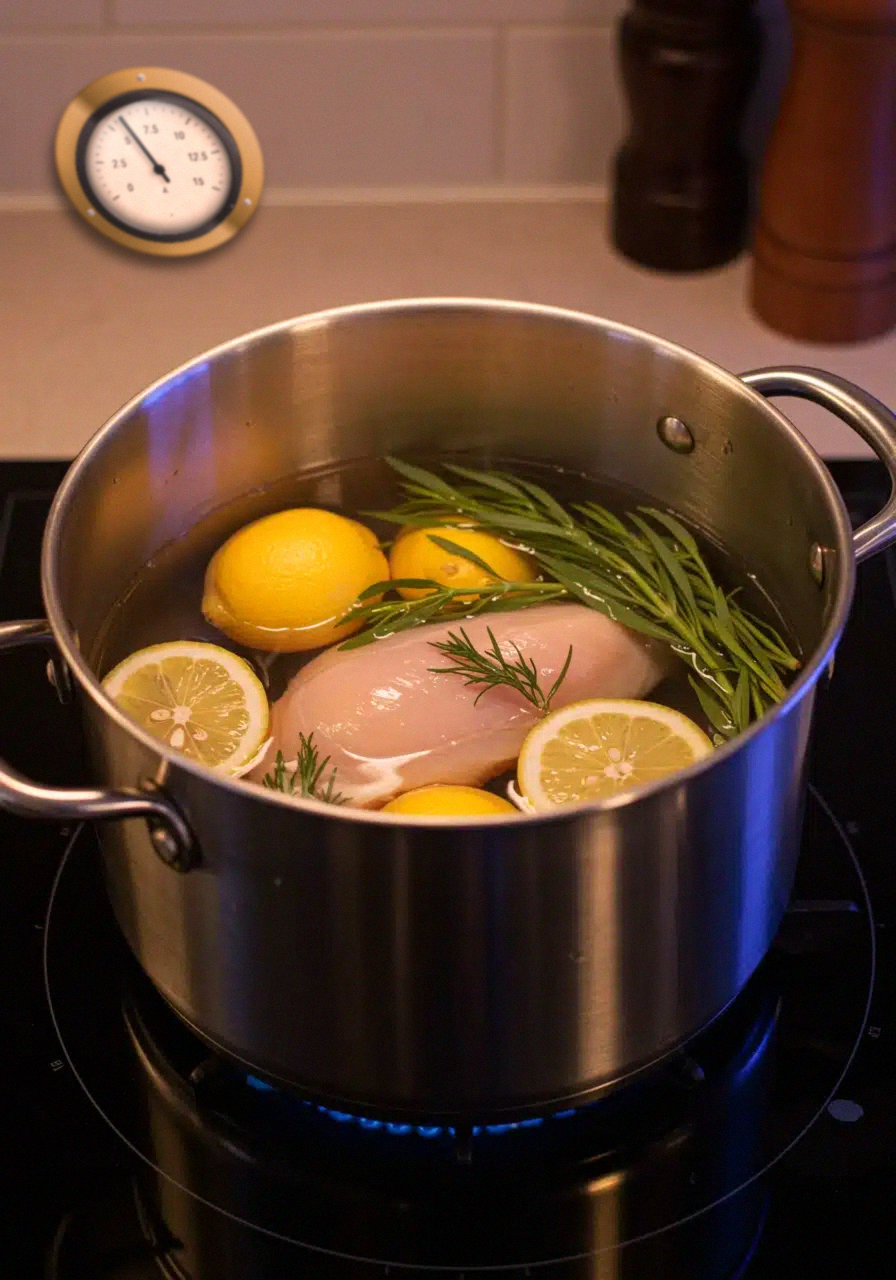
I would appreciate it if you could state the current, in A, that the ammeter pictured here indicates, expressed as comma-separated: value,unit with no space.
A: 6,A
